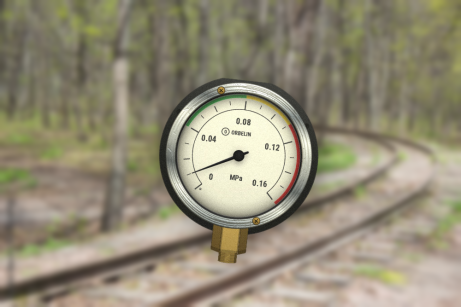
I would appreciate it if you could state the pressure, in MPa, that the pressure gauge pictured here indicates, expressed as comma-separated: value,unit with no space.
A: 0.01,MPa
